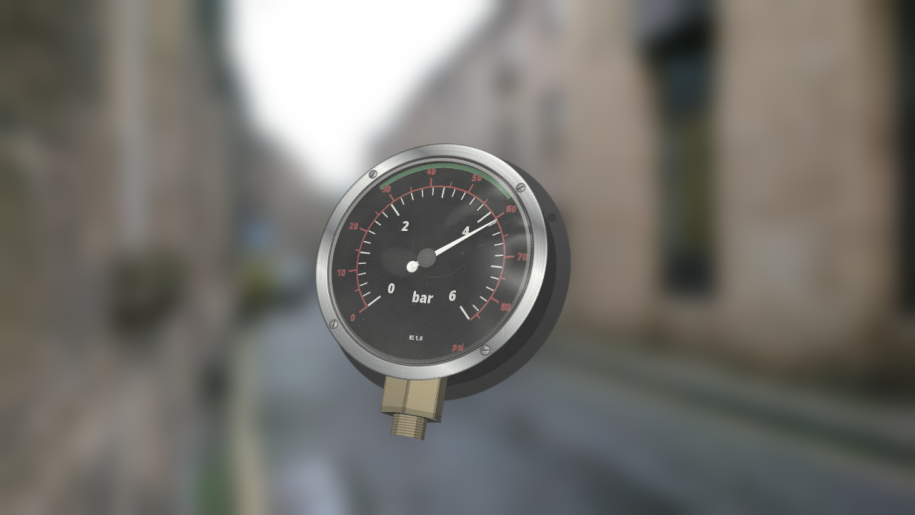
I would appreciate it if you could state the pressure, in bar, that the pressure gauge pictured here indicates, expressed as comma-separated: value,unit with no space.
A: 4.2,bar
